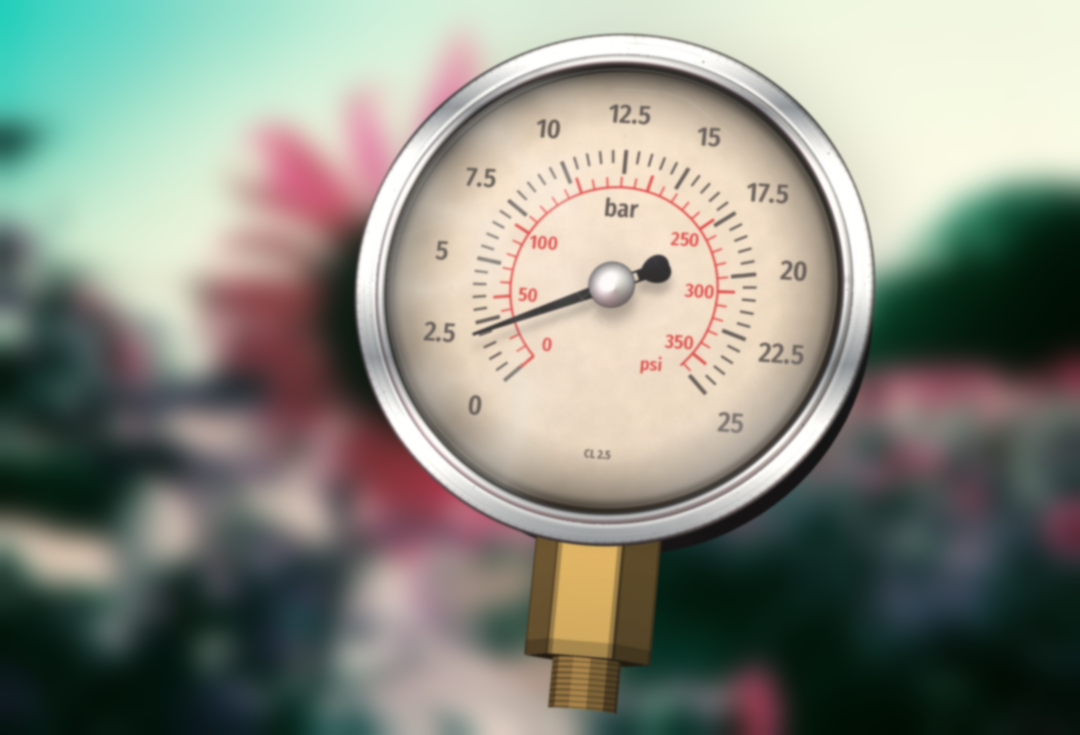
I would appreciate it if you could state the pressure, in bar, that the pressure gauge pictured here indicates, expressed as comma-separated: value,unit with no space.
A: 2,bar
